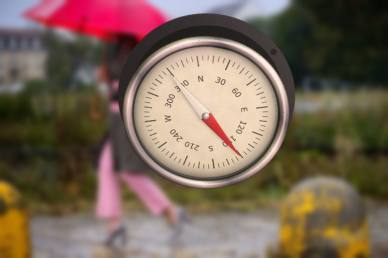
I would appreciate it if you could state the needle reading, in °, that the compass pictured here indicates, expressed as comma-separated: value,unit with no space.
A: 150,°
